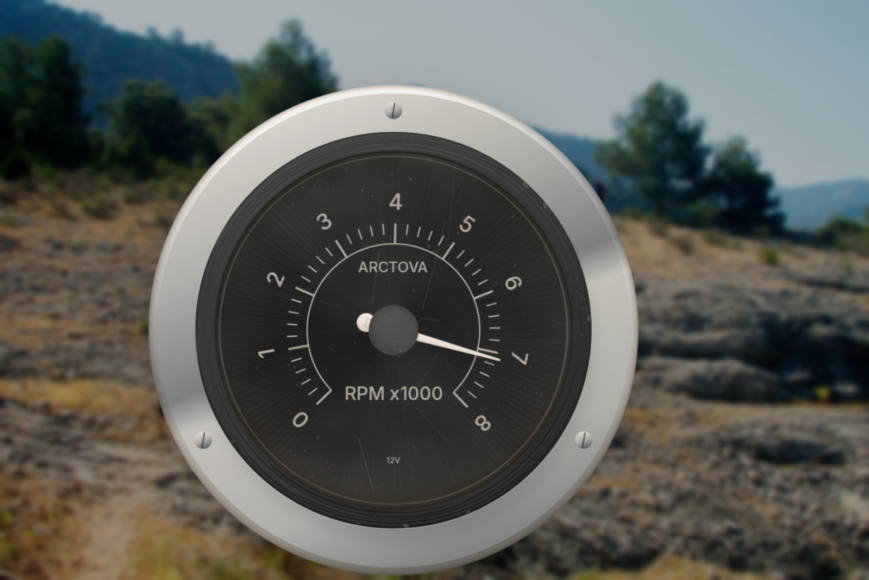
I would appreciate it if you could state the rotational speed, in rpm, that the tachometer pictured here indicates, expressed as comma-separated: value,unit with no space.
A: 7100,rpm
